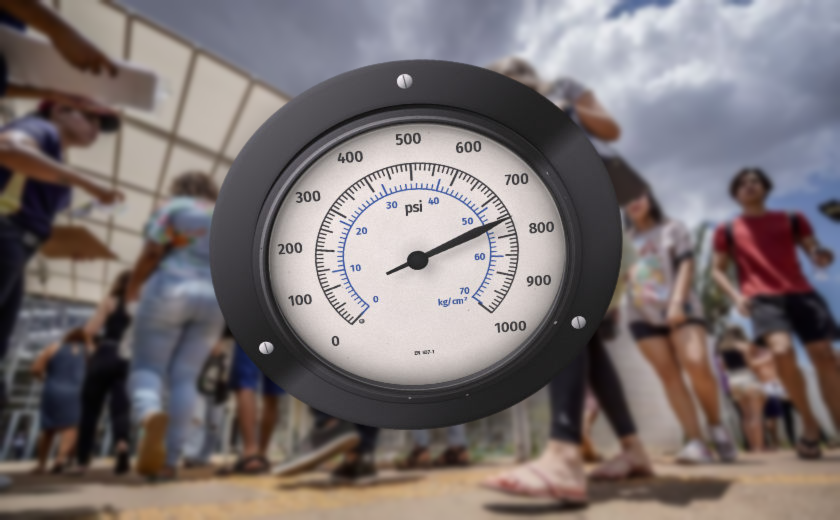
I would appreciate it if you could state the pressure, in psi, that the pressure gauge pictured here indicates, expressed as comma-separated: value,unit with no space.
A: 750,psi
